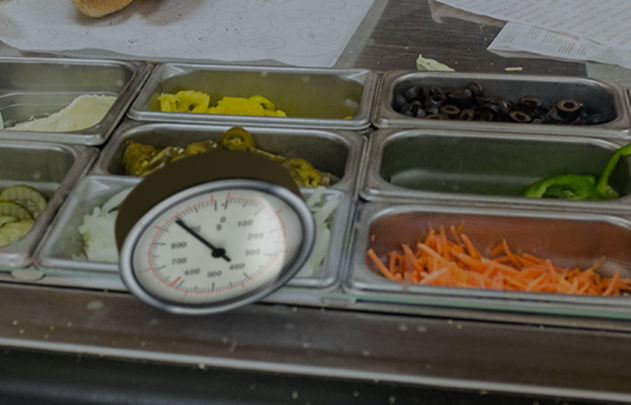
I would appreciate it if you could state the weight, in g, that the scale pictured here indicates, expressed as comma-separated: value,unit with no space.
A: 900,g
